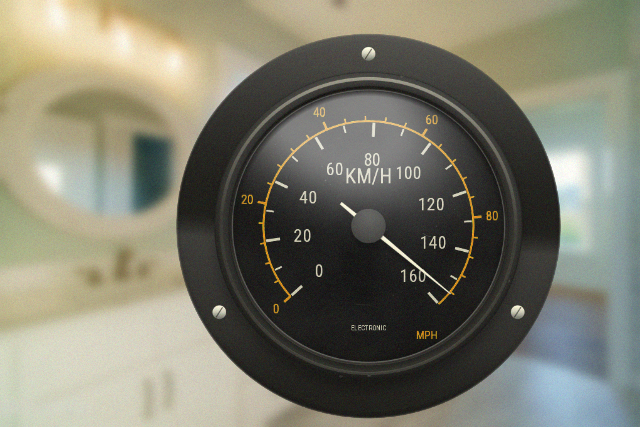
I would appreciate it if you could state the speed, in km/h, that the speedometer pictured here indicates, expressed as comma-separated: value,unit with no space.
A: 155,km/h
